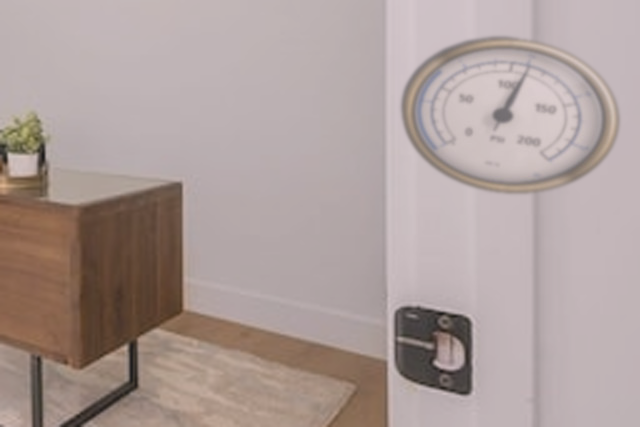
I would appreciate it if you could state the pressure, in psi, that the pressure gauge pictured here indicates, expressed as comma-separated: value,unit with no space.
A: 110,psi
